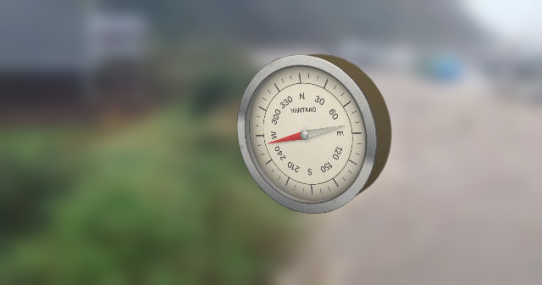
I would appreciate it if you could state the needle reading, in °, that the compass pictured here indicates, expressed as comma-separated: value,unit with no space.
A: 260,°
